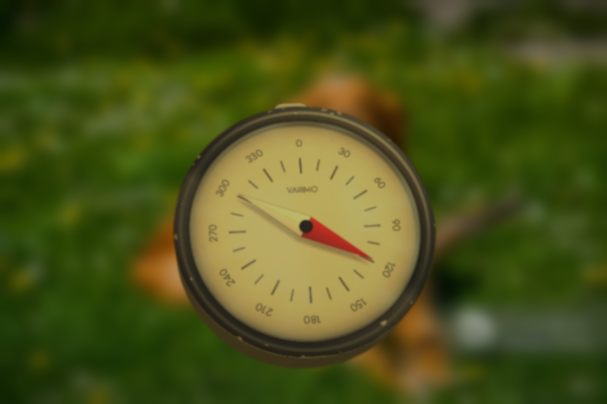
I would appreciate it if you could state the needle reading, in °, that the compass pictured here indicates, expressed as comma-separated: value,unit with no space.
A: 120,°
